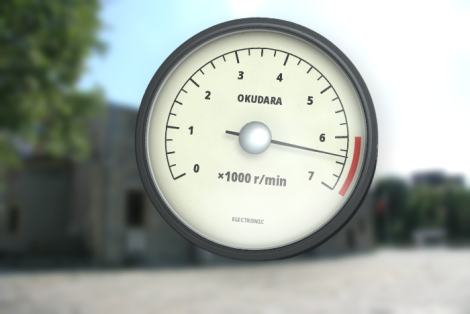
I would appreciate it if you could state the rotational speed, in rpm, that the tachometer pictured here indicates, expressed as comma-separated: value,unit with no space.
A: 6375,rpm
